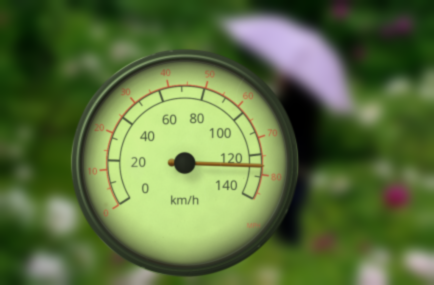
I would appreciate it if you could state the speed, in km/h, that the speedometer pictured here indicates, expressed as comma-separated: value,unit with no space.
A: 125,km/h
